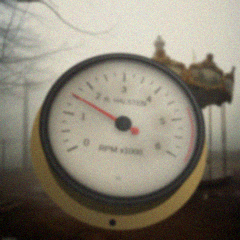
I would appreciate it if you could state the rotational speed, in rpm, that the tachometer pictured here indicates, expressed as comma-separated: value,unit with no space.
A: 1500,rpm
